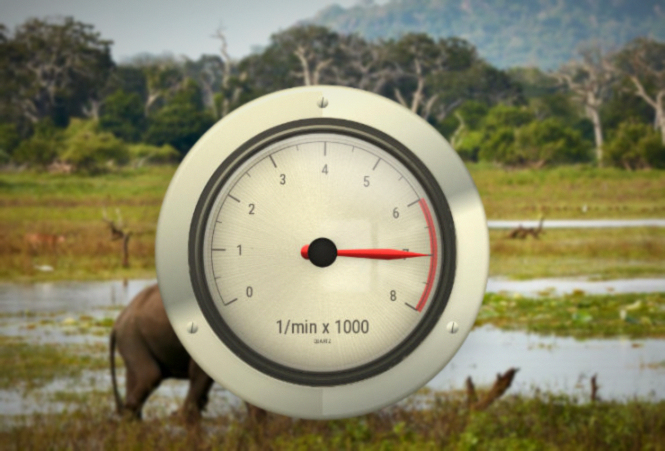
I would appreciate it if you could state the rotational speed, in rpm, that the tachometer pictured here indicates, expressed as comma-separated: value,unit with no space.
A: 7000,rpm
